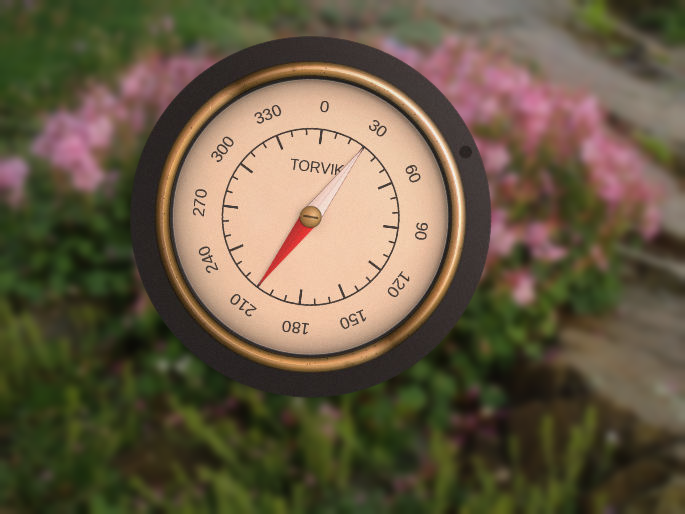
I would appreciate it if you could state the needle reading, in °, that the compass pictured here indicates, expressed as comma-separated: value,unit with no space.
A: 210,°
